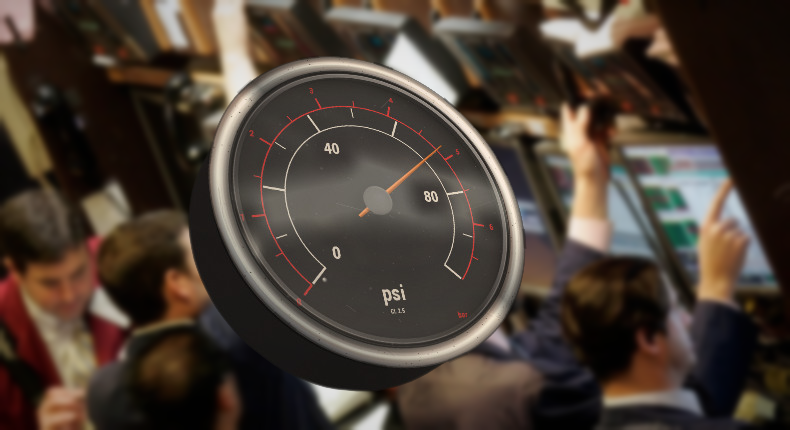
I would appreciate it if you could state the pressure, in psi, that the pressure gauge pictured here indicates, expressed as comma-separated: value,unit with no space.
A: 70,psi
